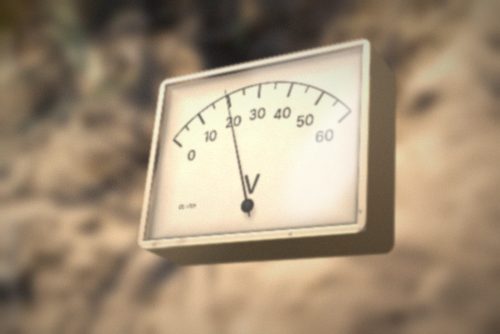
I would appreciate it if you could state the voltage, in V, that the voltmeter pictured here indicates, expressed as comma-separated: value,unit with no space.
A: 20,V
